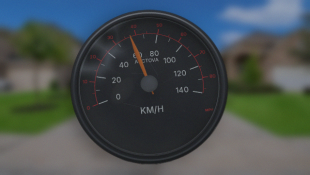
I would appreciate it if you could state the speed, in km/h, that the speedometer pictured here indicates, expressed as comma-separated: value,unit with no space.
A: 60,km/h
